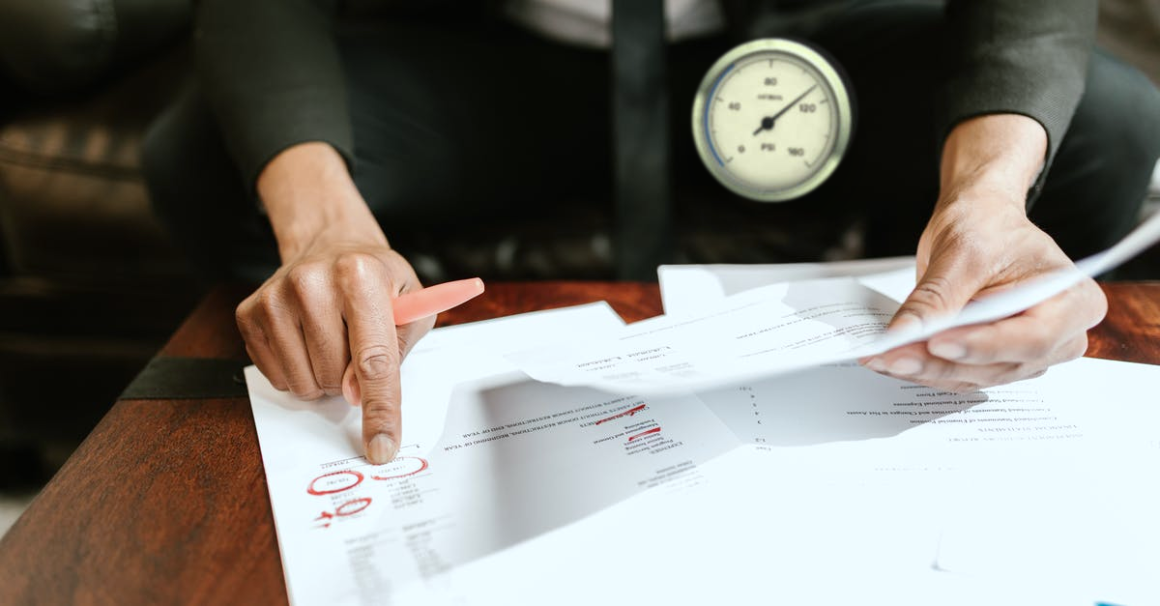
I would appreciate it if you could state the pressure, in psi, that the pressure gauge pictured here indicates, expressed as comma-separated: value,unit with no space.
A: 110,psi
